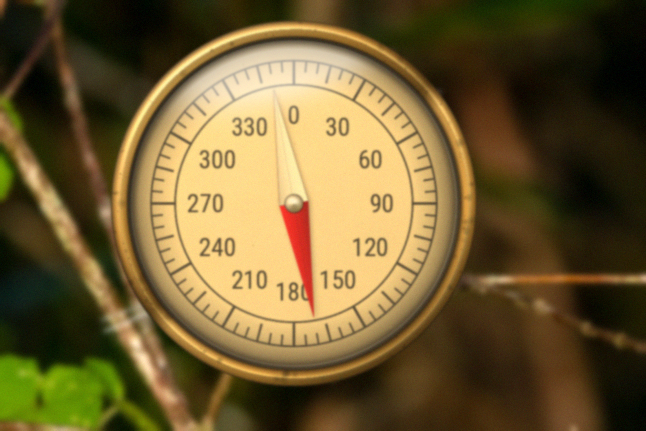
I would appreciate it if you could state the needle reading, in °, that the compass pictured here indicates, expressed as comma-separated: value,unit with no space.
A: 170,°
